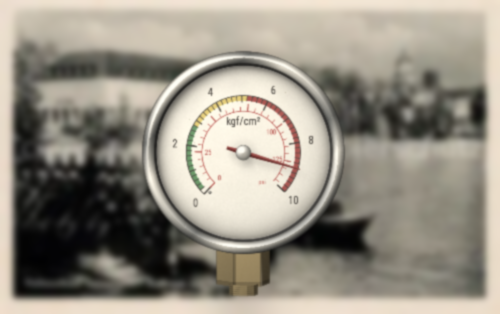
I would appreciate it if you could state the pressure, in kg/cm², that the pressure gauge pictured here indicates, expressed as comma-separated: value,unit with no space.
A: 9,kg/cm²
